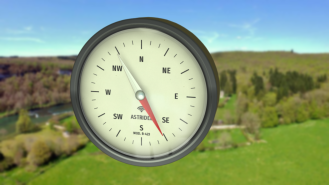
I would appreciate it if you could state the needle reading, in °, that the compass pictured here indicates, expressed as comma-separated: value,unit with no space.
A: 150,°
